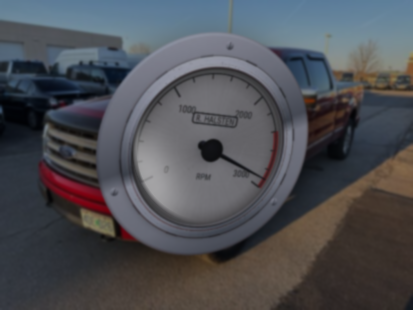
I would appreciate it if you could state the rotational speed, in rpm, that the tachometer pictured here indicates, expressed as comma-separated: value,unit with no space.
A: 2900,rpm
